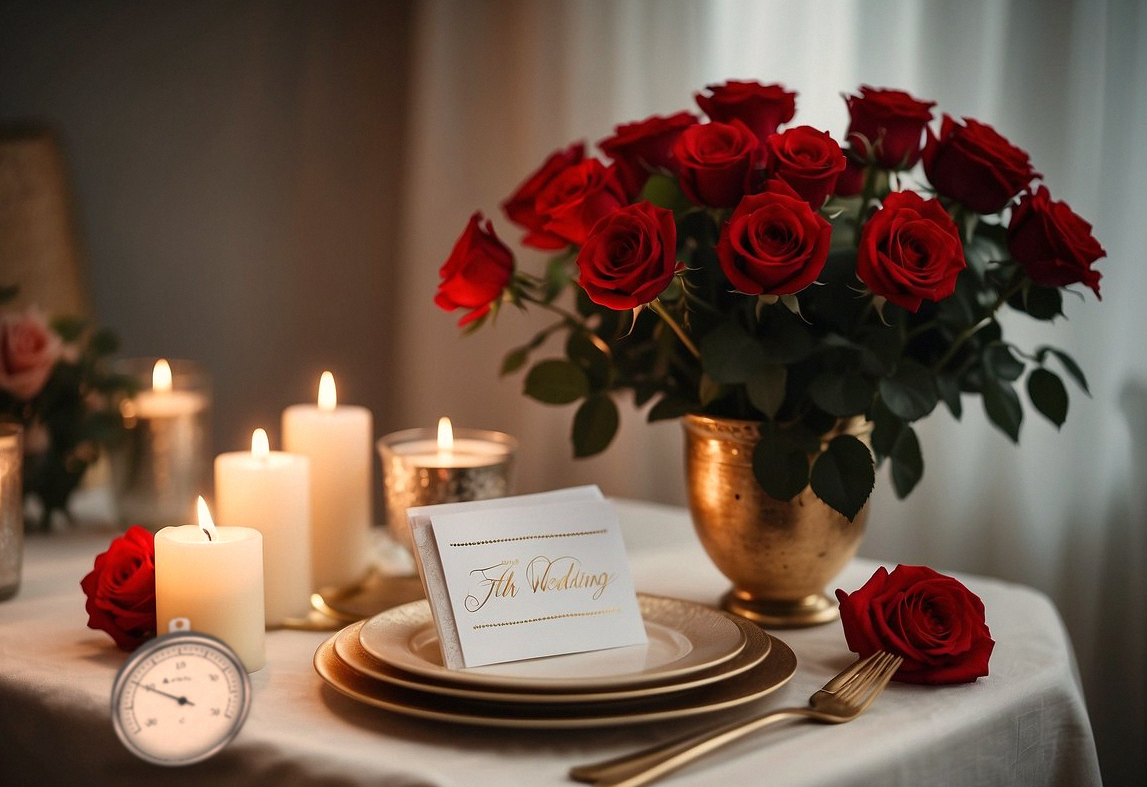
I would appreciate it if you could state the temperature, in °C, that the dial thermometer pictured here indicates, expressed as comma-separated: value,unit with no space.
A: -10,°C
